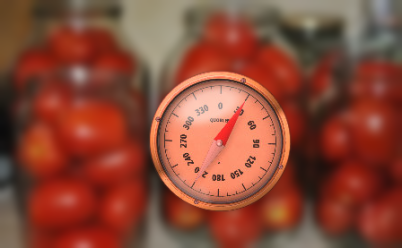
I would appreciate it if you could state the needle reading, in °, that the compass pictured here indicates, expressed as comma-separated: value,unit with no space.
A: 30,°
